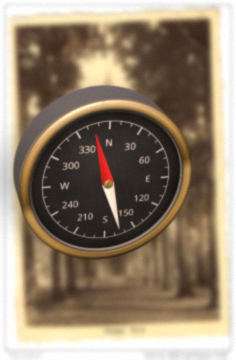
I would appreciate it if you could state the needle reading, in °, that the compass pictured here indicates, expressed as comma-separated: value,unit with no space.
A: 345,°
